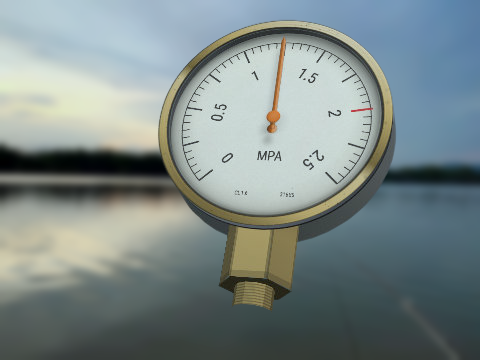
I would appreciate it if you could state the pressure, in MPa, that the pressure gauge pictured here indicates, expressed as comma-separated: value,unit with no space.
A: 1.25,MPa
